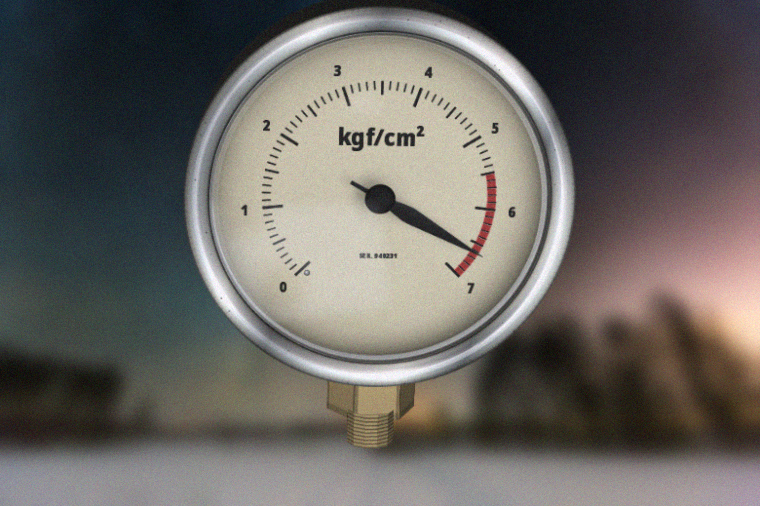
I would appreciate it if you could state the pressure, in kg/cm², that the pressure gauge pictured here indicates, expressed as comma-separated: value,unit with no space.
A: 6.6,kg/cm²
